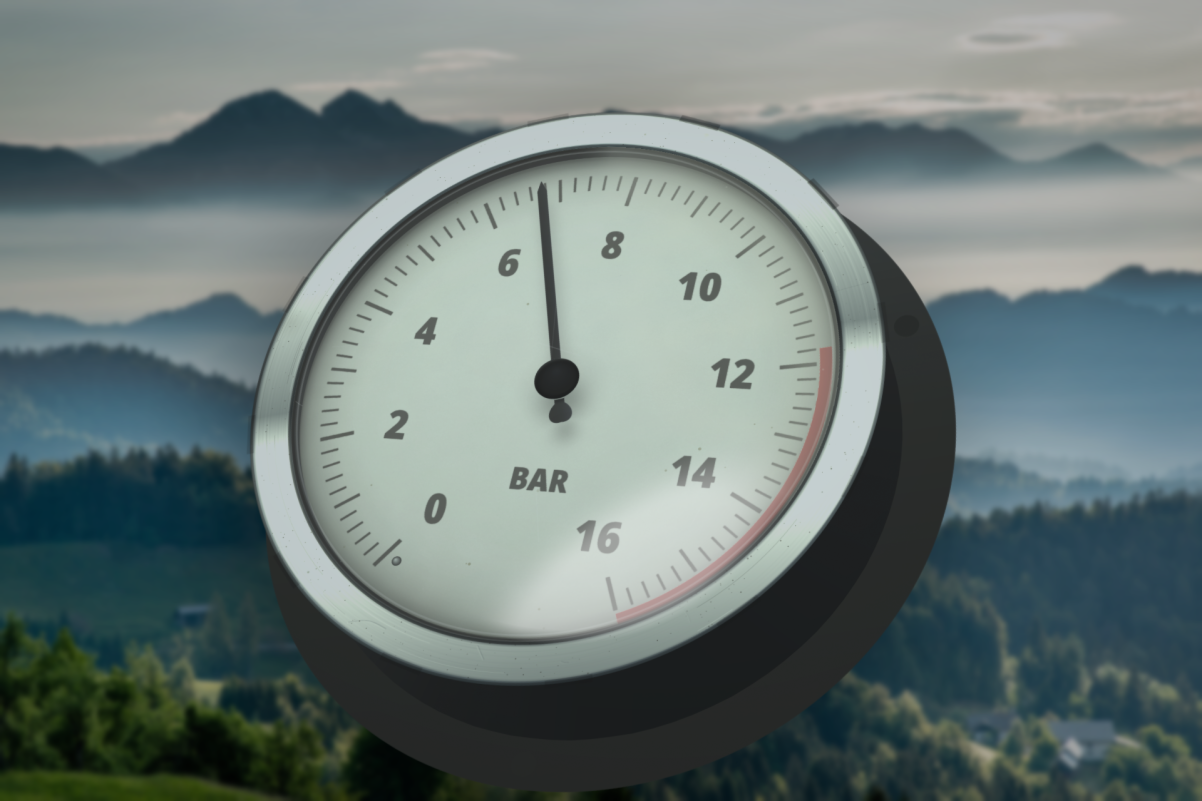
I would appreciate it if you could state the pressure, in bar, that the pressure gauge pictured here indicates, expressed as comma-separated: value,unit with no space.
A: 6.8,bar
